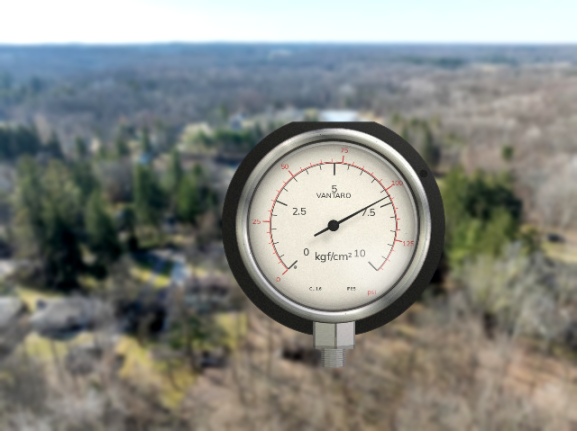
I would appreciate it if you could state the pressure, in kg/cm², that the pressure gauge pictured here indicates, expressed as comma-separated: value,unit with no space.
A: 7.25,kg/cm²
